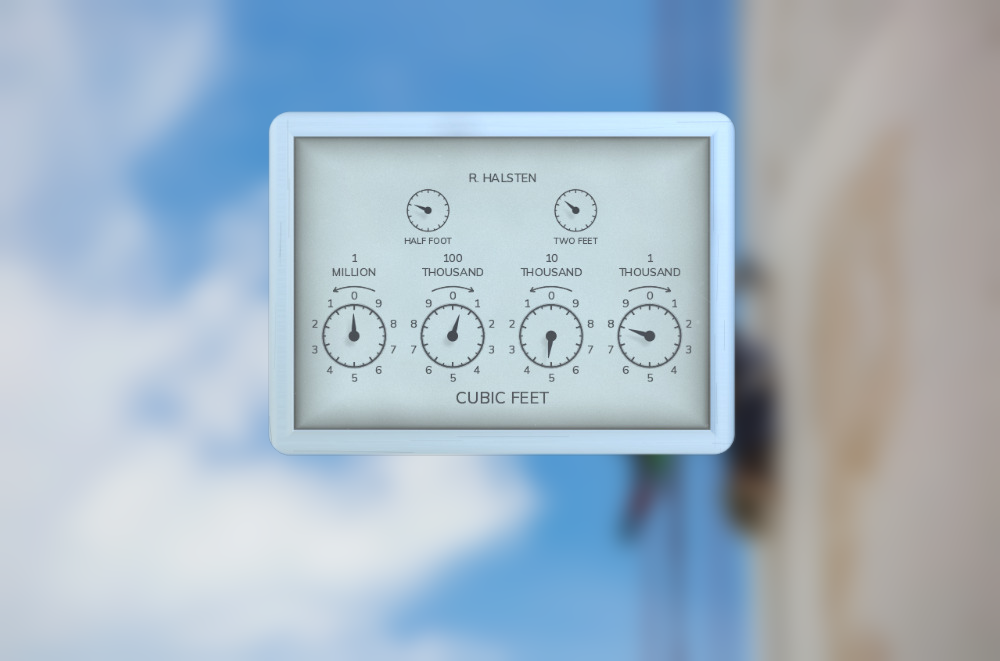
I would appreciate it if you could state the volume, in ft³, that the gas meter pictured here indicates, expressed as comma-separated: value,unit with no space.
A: 4800,ft³
